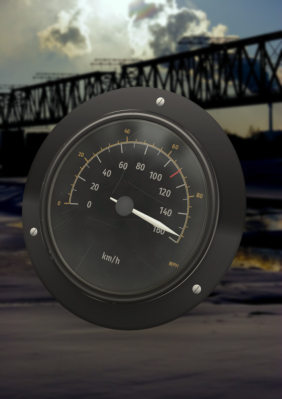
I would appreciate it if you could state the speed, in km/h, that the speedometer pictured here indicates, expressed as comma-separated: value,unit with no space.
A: 155,km/h
